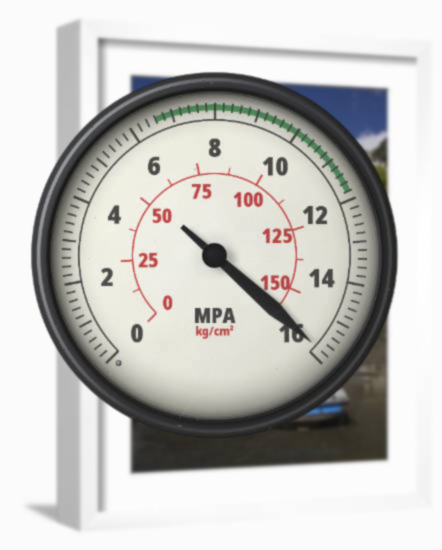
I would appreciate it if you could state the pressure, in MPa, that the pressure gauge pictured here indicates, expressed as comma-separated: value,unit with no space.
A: 15.8,MPa
